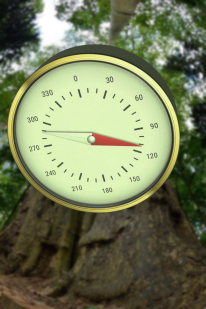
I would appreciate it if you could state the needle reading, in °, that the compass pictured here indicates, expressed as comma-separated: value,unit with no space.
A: 110,°
